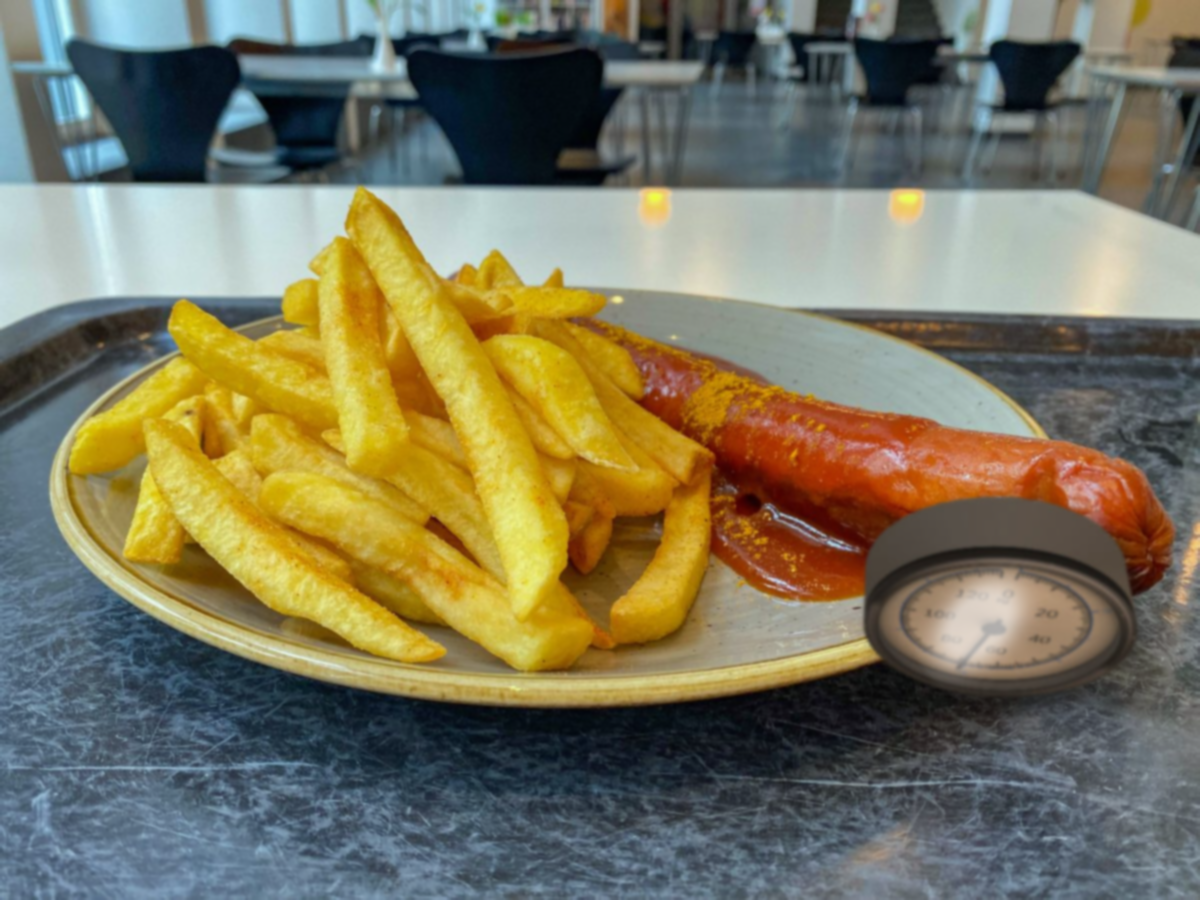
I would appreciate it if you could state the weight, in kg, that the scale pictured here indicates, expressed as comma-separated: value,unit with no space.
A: 70,kg
